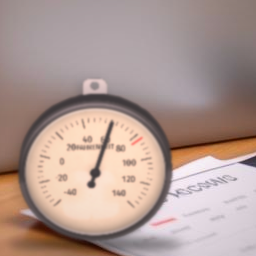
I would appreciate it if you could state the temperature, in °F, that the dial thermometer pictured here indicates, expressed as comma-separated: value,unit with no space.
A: 60,°F
